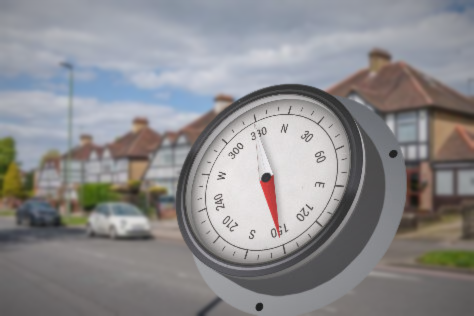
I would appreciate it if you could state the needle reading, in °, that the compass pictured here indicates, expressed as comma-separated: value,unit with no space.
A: 150,°
